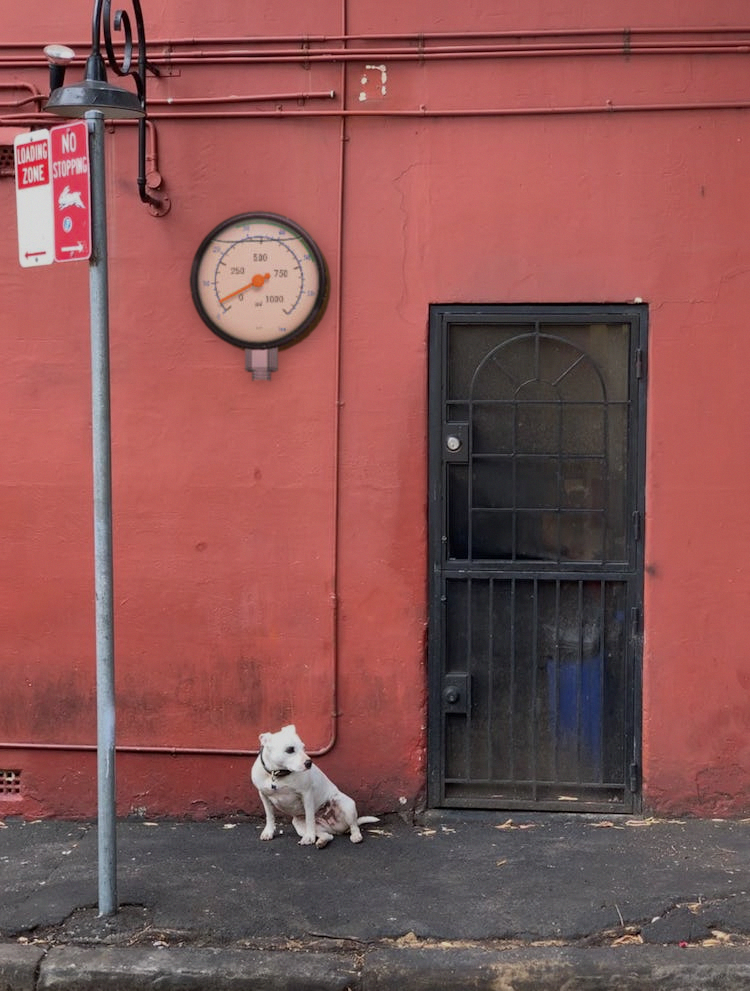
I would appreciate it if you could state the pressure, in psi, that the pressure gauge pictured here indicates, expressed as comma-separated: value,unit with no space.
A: 50,psi
